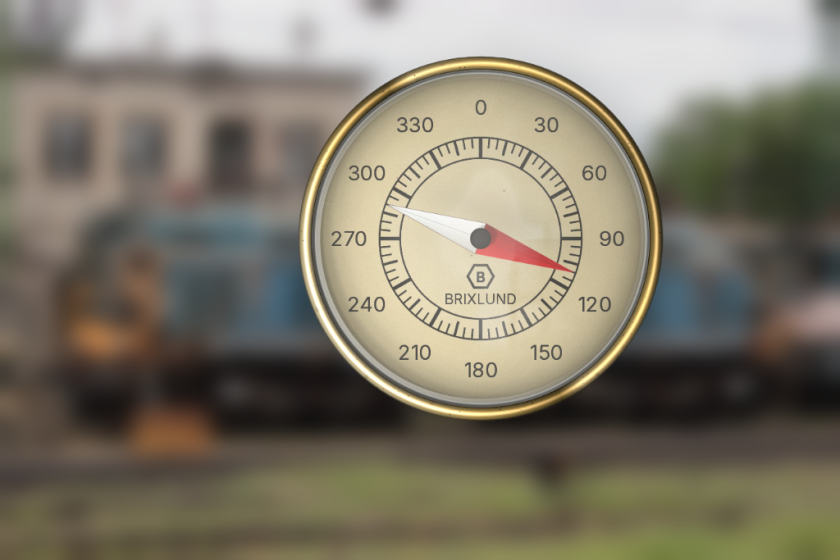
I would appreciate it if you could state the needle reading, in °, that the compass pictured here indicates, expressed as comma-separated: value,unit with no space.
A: 110,°
